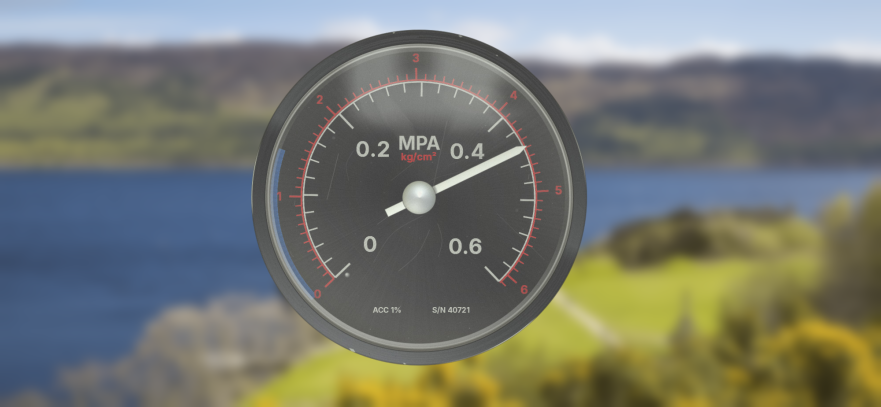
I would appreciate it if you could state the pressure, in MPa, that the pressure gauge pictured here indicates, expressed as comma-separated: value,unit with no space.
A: 0.44,MPa
